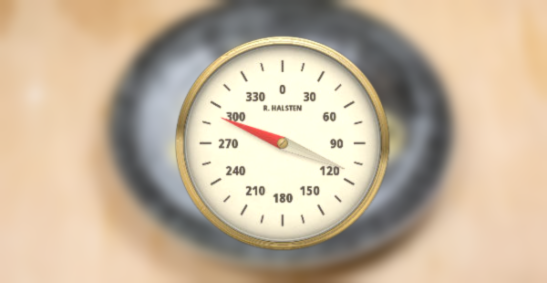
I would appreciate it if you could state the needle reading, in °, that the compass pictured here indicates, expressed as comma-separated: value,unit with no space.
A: 292.5,°
